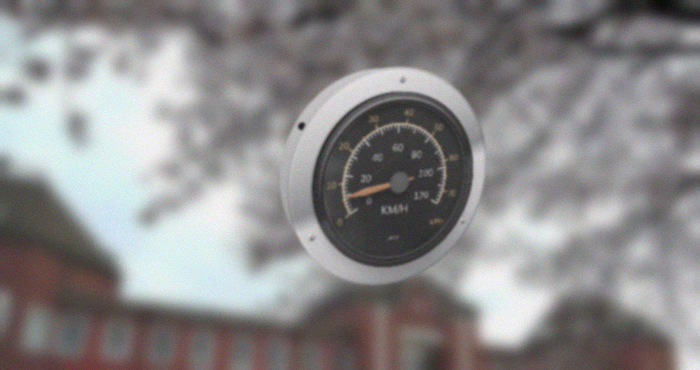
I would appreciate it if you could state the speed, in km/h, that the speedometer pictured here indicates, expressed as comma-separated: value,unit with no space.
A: 10,km/h
